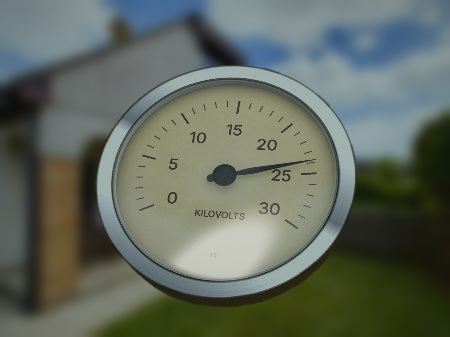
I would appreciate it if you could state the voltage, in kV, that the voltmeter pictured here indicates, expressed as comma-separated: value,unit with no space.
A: 24,kV
